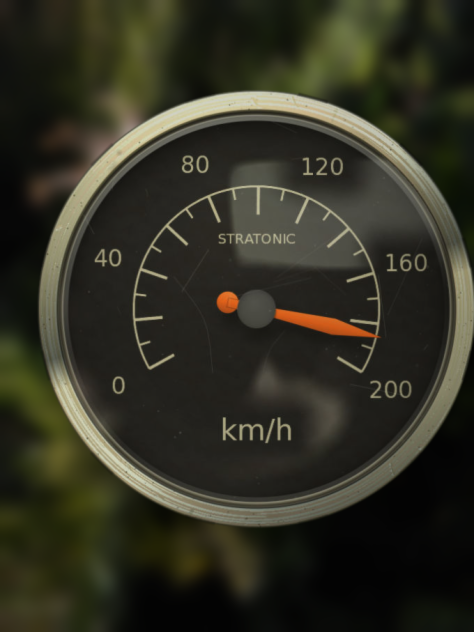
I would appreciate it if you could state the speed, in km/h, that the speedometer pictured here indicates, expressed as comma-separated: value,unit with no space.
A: 185,km/h
